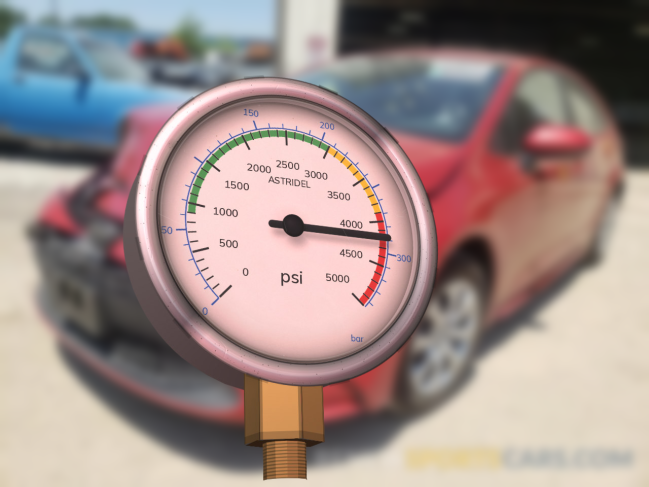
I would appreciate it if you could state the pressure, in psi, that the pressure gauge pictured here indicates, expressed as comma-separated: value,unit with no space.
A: 4200,psi
